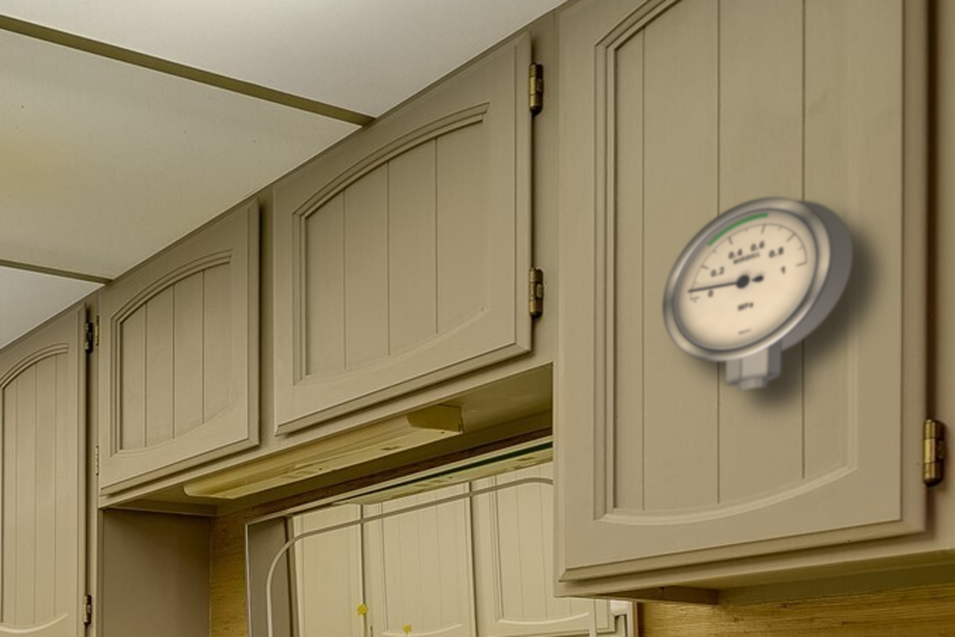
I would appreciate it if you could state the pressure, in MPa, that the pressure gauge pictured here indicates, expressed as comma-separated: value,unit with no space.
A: 0.05,MPa
